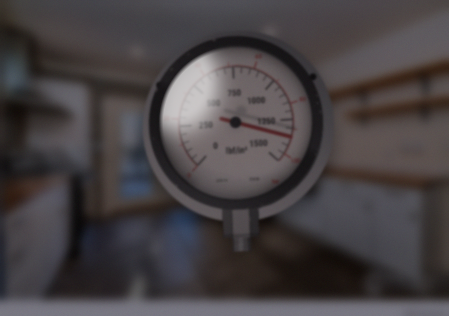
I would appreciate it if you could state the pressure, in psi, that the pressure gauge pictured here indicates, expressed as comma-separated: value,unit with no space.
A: 1350,psi
